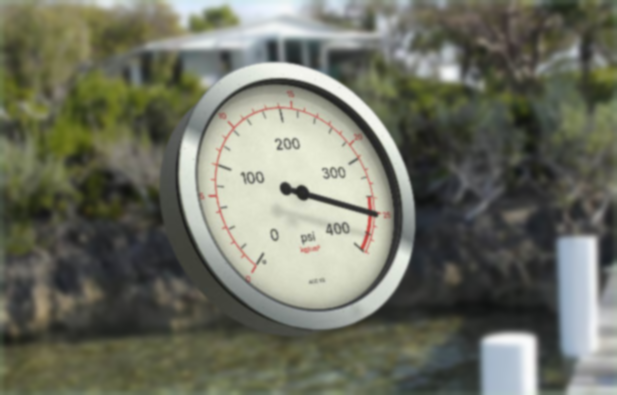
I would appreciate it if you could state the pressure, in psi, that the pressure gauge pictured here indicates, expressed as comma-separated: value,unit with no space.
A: 360,psi
